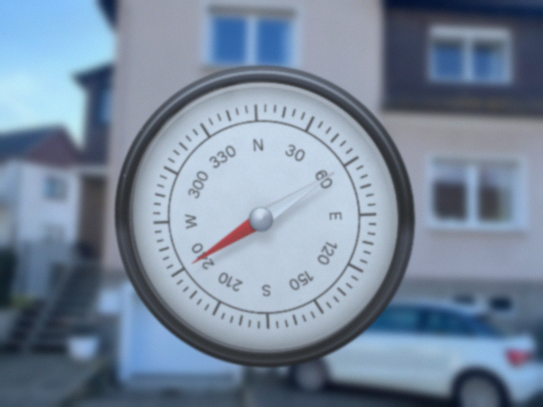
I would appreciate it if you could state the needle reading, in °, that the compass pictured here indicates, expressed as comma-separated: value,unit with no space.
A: 240,°
